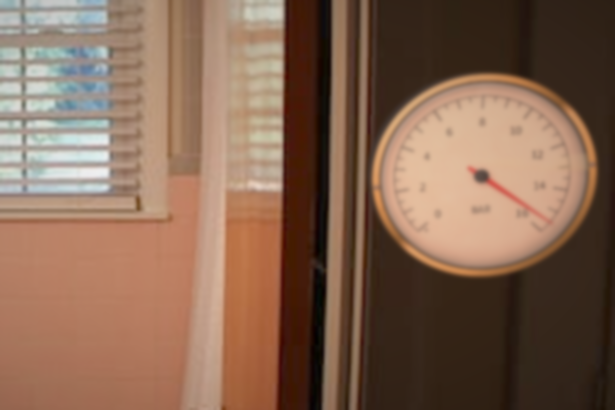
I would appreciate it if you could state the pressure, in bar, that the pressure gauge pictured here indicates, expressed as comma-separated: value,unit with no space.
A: 15.5,bar
